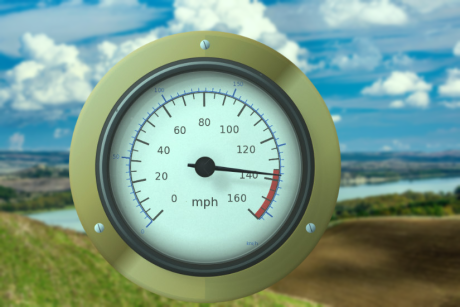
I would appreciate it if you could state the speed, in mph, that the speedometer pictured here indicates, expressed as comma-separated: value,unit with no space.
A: 137.5,mph
